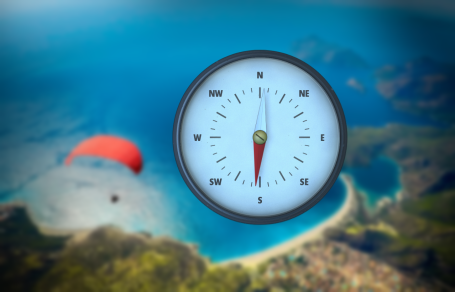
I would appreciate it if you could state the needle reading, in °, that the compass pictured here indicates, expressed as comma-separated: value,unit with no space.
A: 185,°
